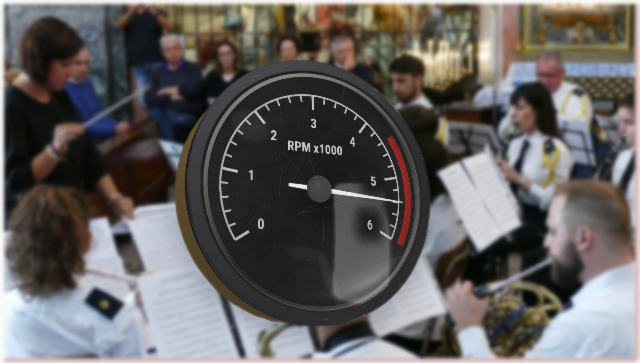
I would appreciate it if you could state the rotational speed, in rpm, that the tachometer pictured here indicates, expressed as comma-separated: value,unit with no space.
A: 5400,rpm
